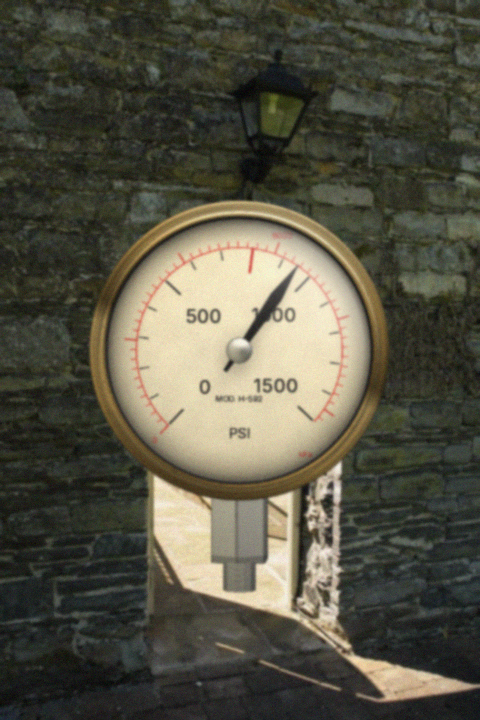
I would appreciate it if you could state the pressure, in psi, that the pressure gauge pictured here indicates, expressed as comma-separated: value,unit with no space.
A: 950,psi
